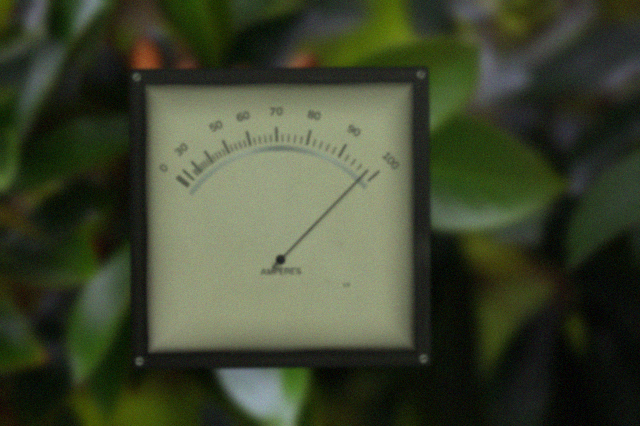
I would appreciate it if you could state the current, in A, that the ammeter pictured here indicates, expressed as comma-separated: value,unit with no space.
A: 98,A
